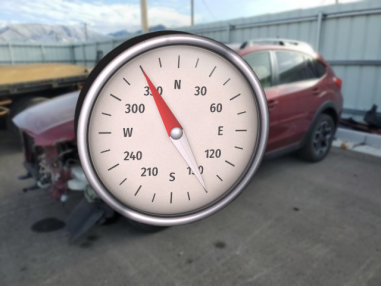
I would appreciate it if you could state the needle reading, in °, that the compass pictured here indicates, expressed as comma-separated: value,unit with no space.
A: 330,°
